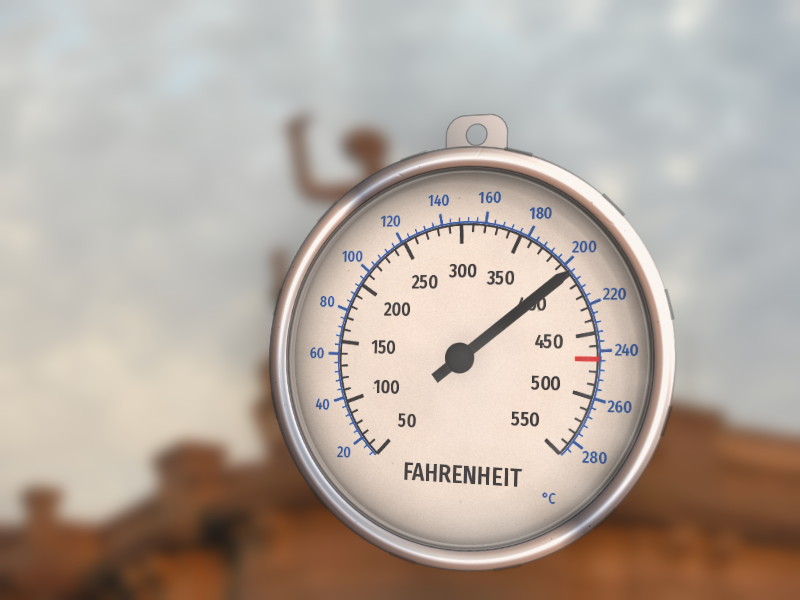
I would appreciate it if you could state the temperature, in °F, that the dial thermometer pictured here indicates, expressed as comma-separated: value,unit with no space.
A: 400,°F
